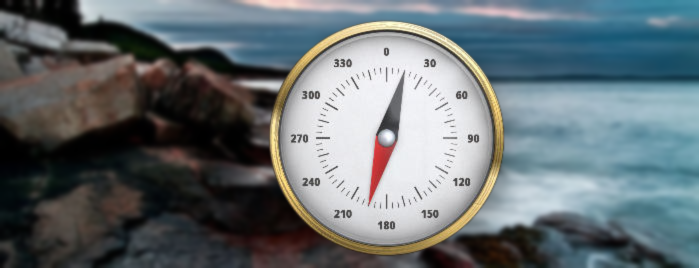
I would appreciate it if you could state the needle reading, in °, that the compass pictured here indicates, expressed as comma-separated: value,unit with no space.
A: 195,°
